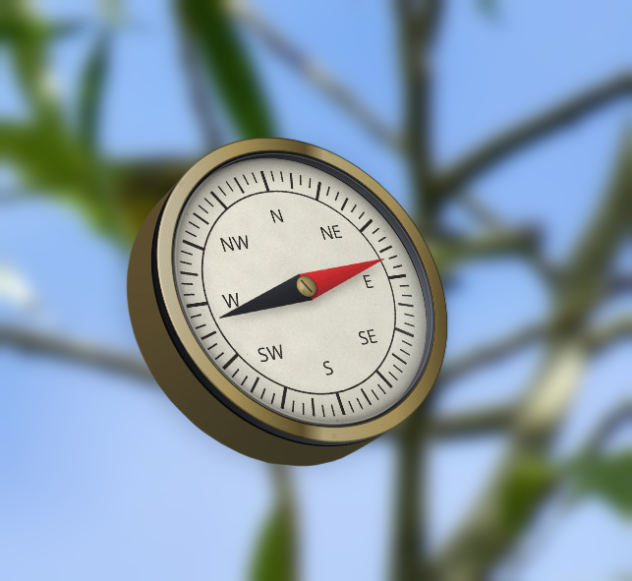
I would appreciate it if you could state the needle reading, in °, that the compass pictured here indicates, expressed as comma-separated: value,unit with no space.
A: 80,°
